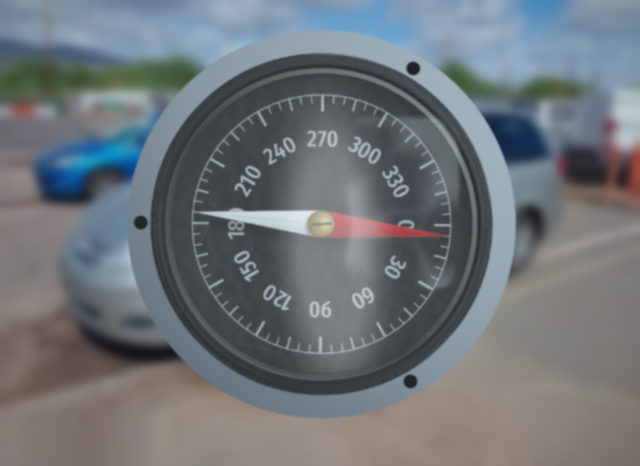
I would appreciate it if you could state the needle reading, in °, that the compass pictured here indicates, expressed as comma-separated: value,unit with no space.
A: 5,°
